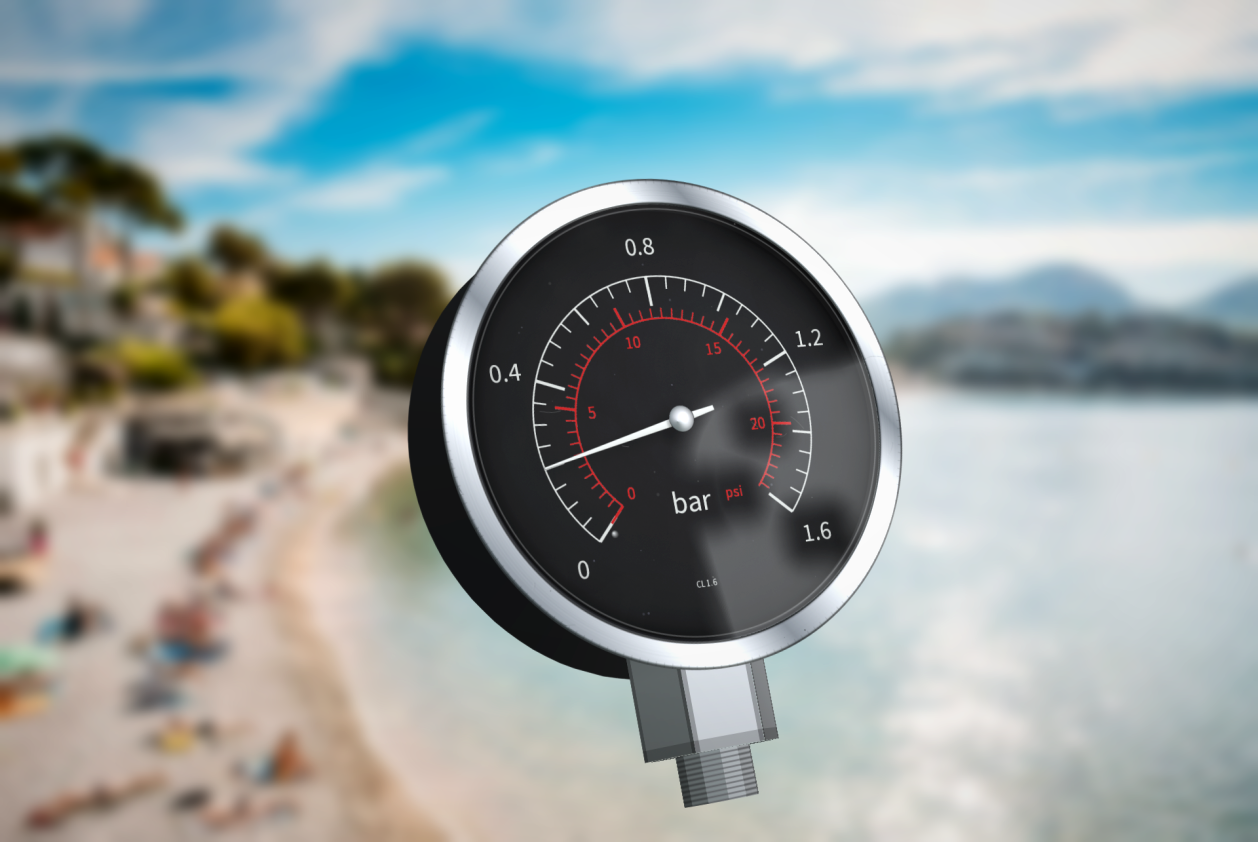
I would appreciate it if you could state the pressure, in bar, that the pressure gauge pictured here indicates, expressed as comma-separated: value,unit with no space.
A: 0.2,bar
